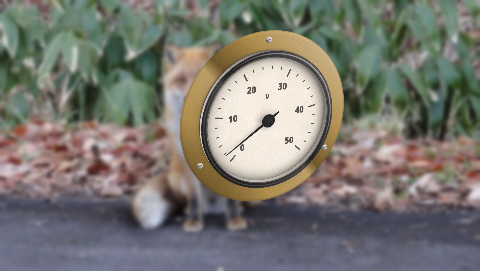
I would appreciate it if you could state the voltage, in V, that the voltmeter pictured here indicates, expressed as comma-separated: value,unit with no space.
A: 2,V
